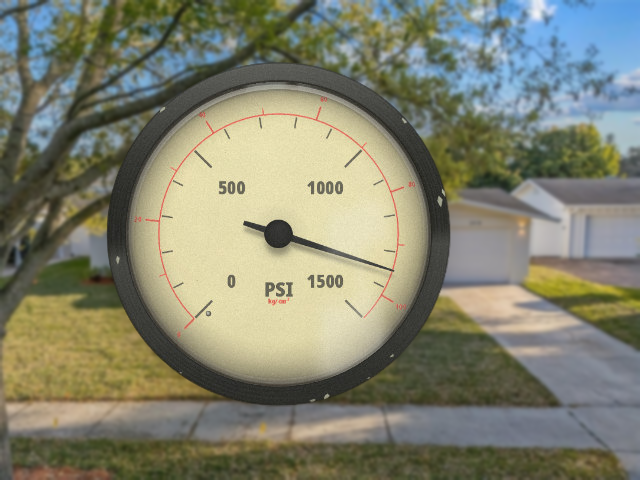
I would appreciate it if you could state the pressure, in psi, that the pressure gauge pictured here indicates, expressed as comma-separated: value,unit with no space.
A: 1350,psi
